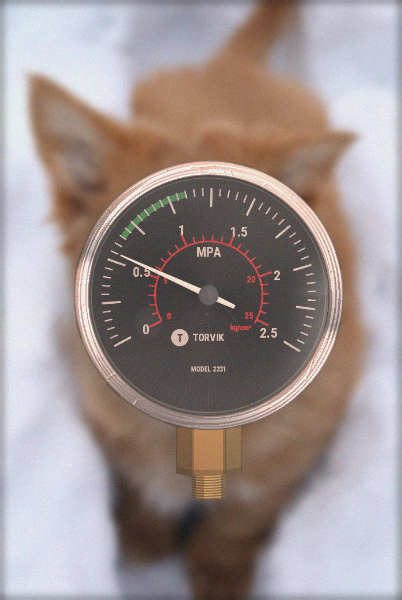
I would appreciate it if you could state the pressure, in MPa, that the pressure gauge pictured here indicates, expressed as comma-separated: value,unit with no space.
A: 0.55,MPa
